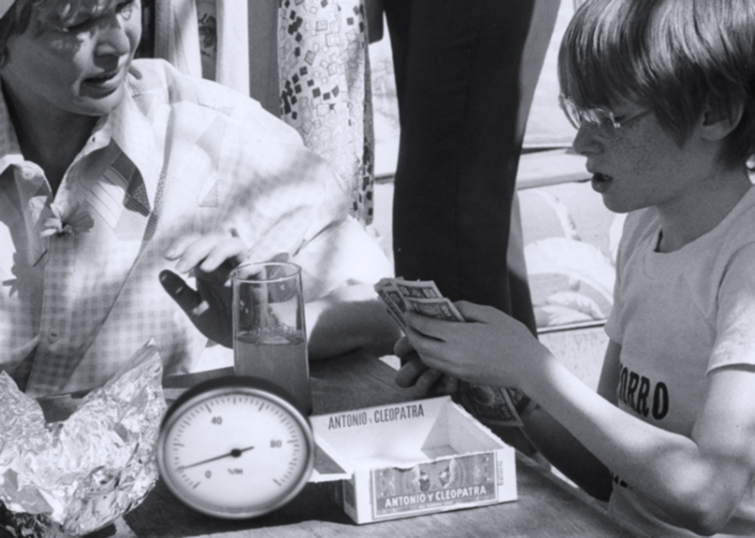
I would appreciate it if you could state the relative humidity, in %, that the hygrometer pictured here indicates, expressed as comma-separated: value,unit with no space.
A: 10,%
